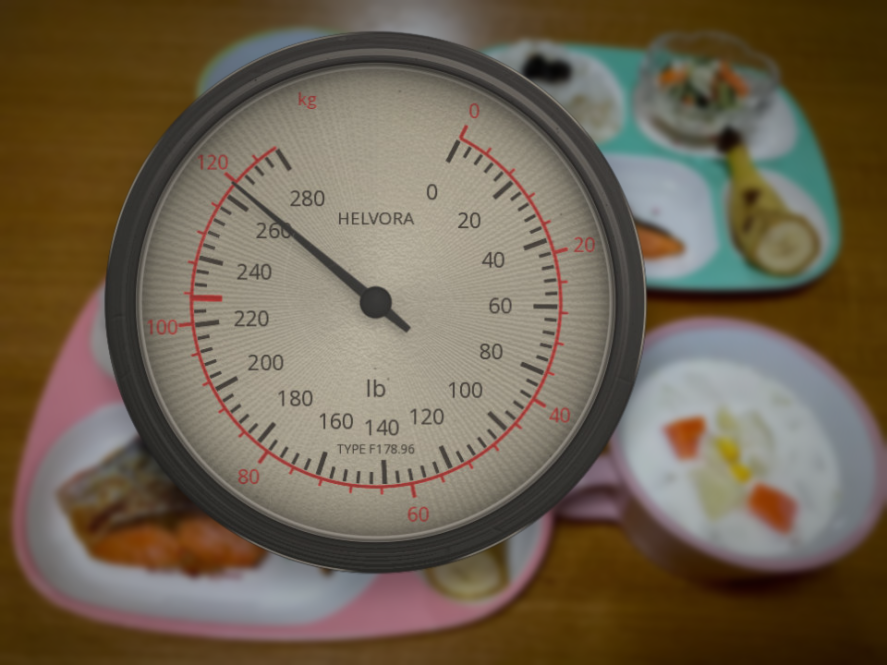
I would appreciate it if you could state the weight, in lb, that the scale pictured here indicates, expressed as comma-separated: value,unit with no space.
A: 264,lb
